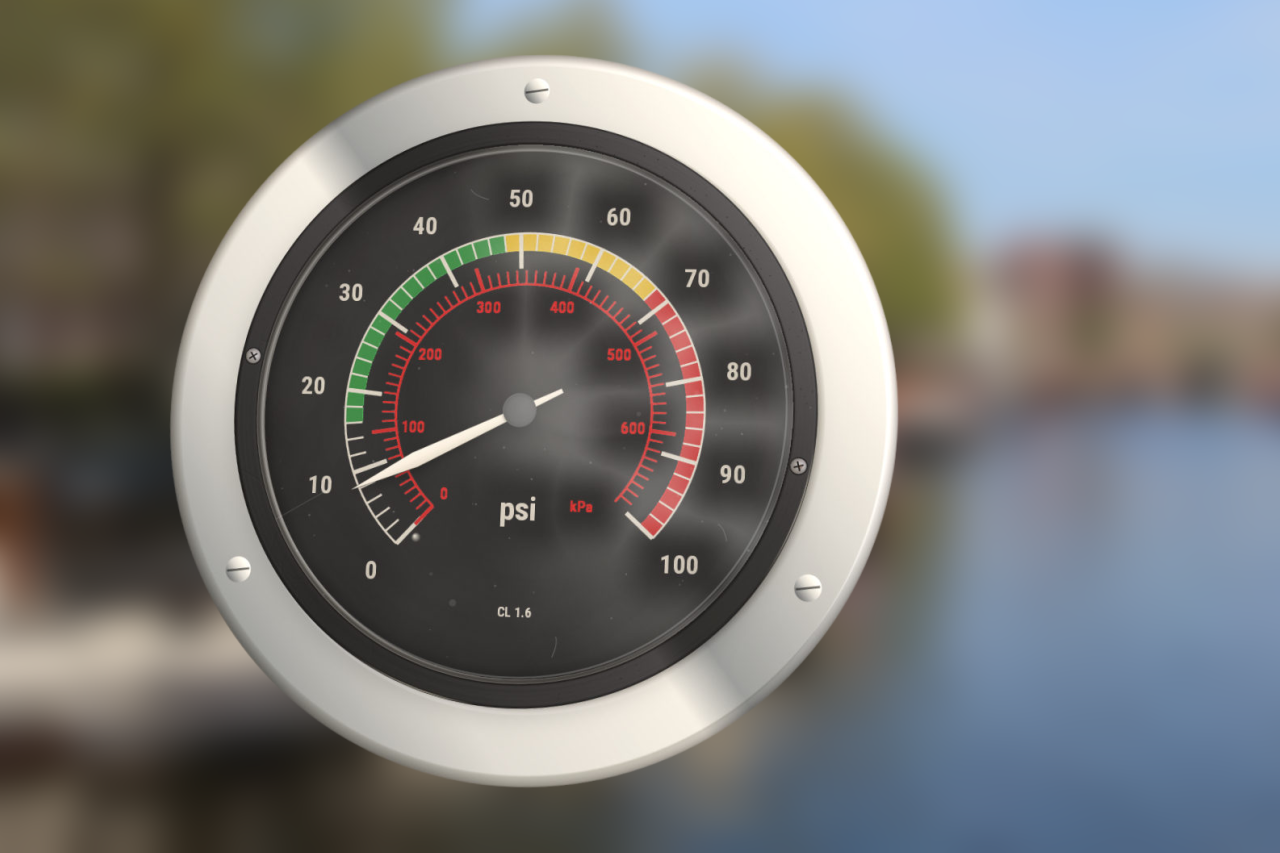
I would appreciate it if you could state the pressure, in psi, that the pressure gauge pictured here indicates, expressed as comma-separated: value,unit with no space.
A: 8,psi
